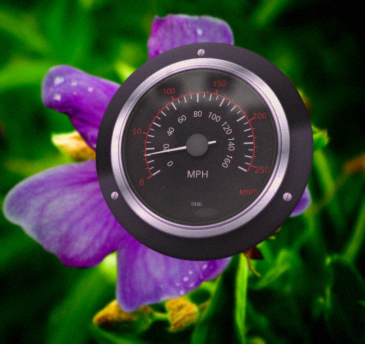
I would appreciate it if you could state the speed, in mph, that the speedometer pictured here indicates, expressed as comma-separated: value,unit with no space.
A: 15,mph
